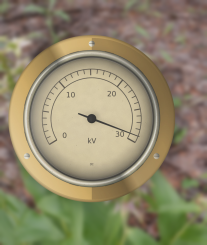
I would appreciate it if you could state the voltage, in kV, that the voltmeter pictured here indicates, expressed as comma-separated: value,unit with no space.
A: 29,kV
